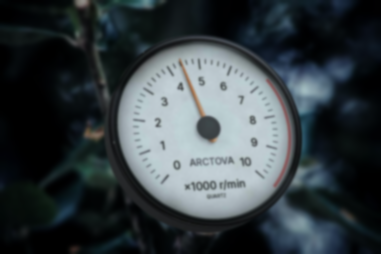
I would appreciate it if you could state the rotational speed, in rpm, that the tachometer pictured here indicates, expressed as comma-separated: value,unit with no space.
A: 4400,rpm
